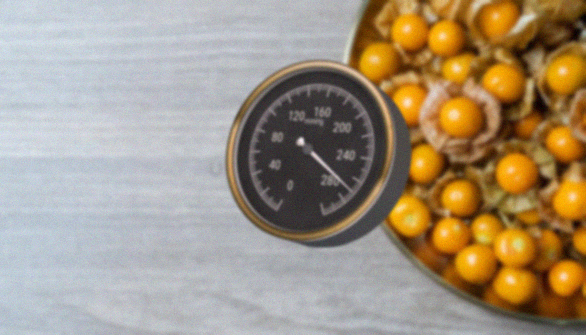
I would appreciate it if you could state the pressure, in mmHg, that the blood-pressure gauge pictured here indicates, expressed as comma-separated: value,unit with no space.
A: 270,mmHg
